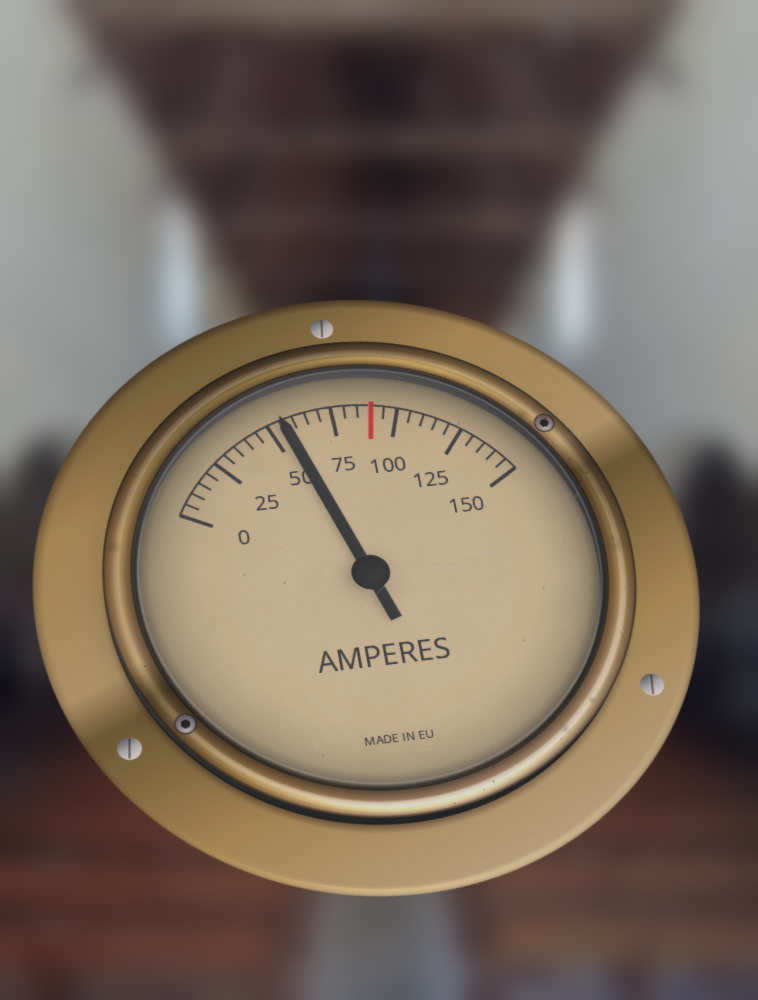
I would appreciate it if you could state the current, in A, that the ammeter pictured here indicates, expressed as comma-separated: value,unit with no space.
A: 55,A
